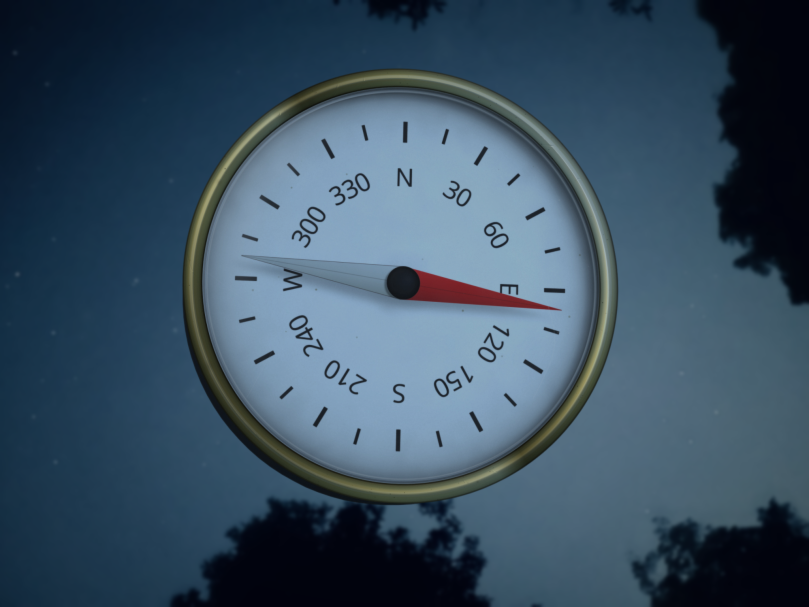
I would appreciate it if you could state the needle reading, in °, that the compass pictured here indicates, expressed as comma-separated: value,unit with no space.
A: 97.5,°
